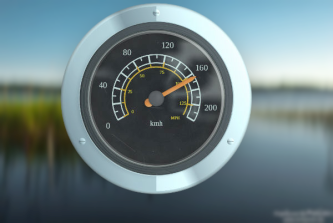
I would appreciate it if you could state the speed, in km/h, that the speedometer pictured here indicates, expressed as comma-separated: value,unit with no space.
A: 165,km/h
